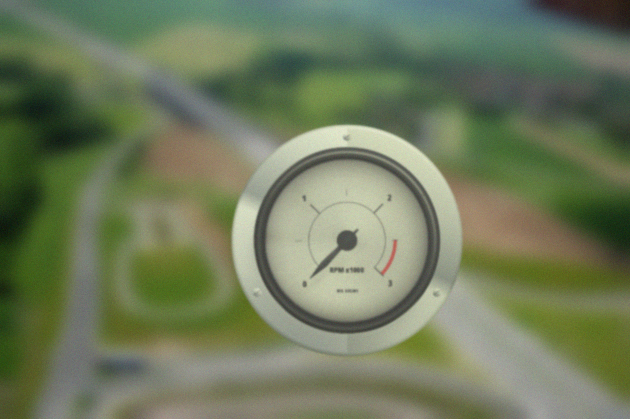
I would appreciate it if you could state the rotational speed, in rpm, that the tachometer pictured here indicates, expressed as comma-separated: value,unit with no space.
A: 0,rpm
